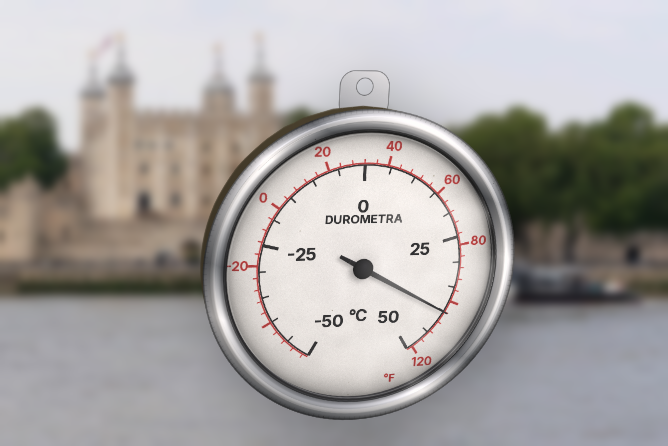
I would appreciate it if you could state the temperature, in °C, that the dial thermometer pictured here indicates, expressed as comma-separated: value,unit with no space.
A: 40,°C
